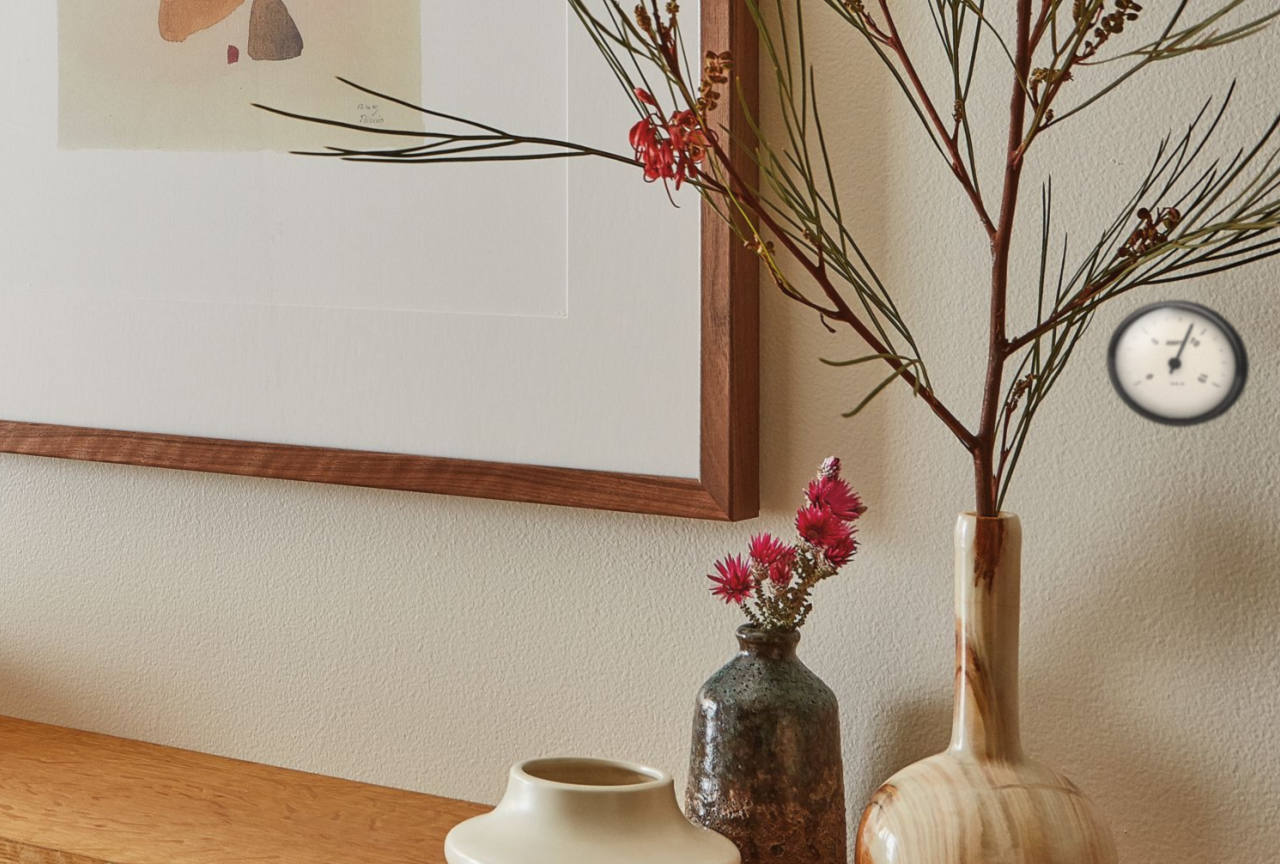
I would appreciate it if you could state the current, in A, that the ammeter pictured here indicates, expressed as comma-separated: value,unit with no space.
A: 9,A
